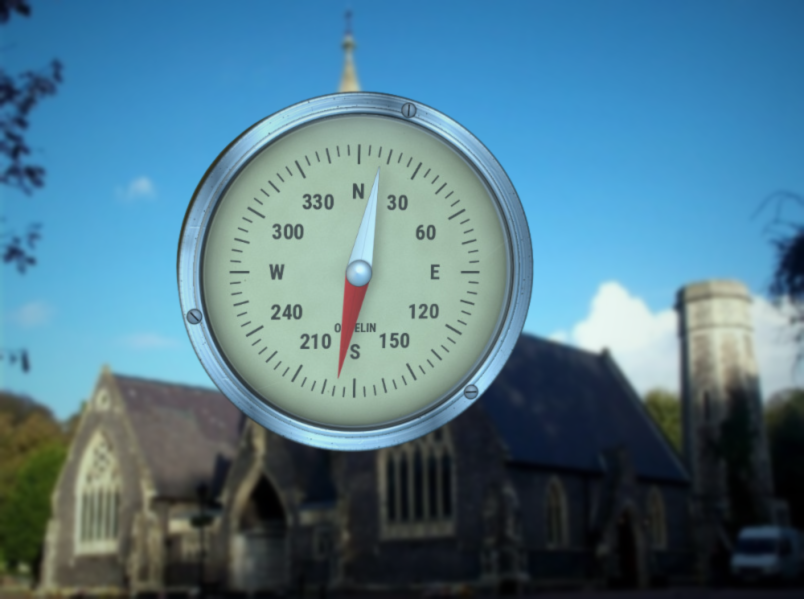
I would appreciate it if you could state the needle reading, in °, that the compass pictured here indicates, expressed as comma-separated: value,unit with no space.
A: 190,°
